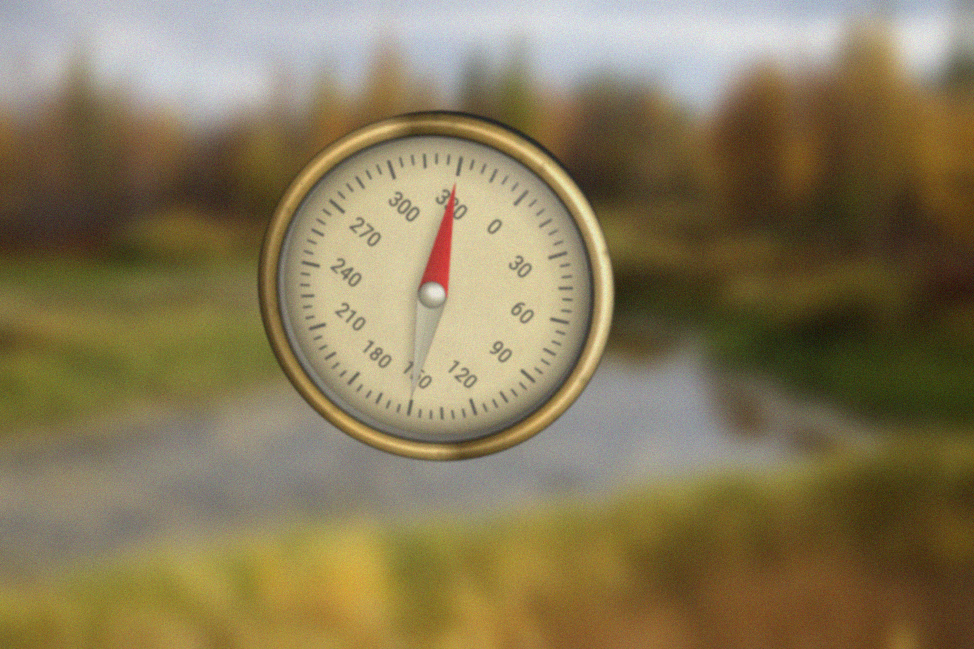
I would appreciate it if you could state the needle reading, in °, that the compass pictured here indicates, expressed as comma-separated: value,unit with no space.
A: 330,°
